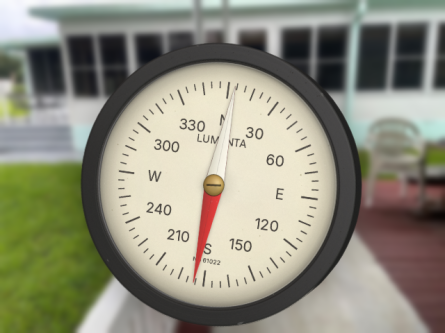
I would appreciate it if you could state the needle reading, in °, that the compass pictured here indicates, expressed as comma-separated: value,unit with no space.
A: 185,°
